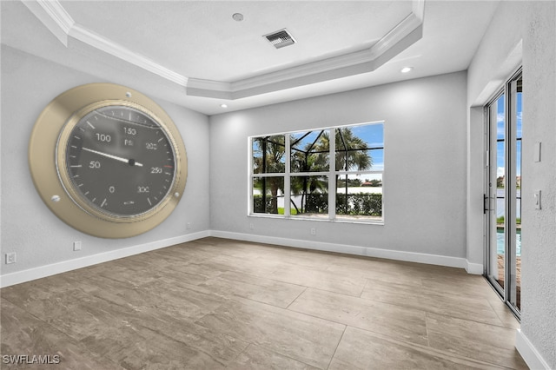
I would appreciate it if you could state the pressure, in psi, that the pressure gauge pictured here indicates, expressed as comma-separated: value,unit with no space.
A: 70,psi
